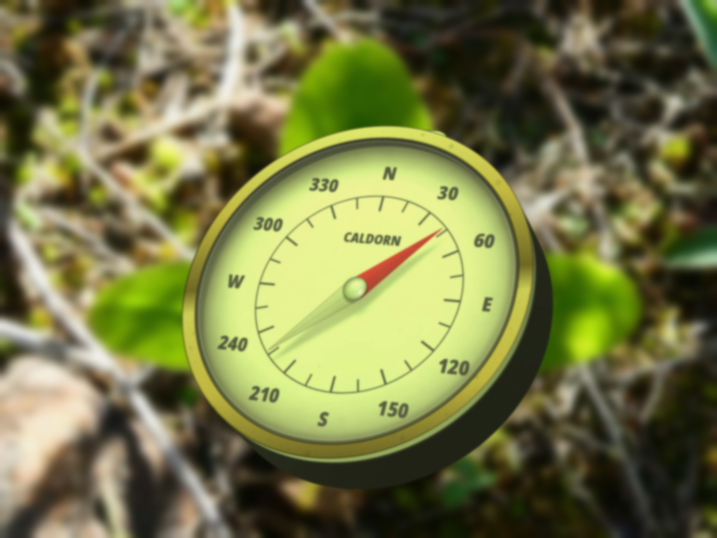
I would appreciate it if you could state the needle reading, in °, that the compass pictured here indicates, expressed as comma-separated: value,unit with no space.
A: 45,°
